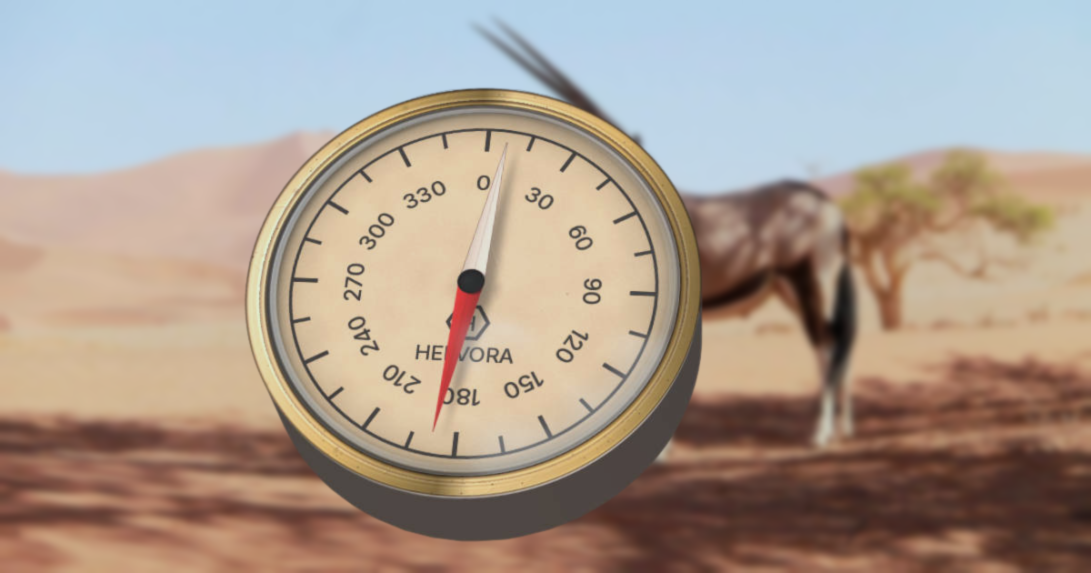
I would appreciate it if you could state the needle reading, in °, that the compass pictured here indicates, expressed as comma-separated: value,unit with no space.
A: 187.5,°
